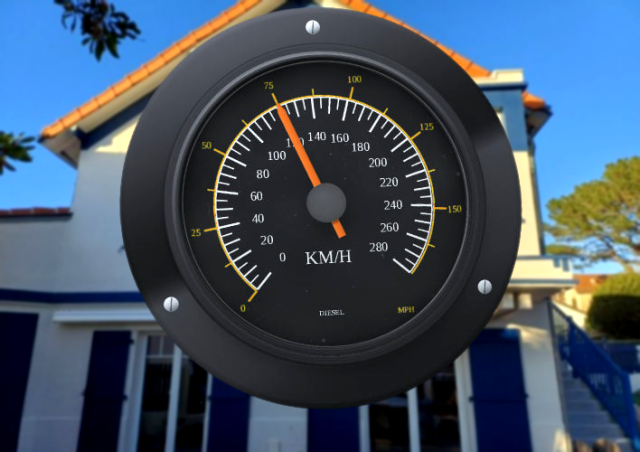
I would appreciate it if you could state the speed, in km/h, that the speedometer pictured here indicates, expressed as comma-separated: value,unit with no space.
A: 120,km/h
